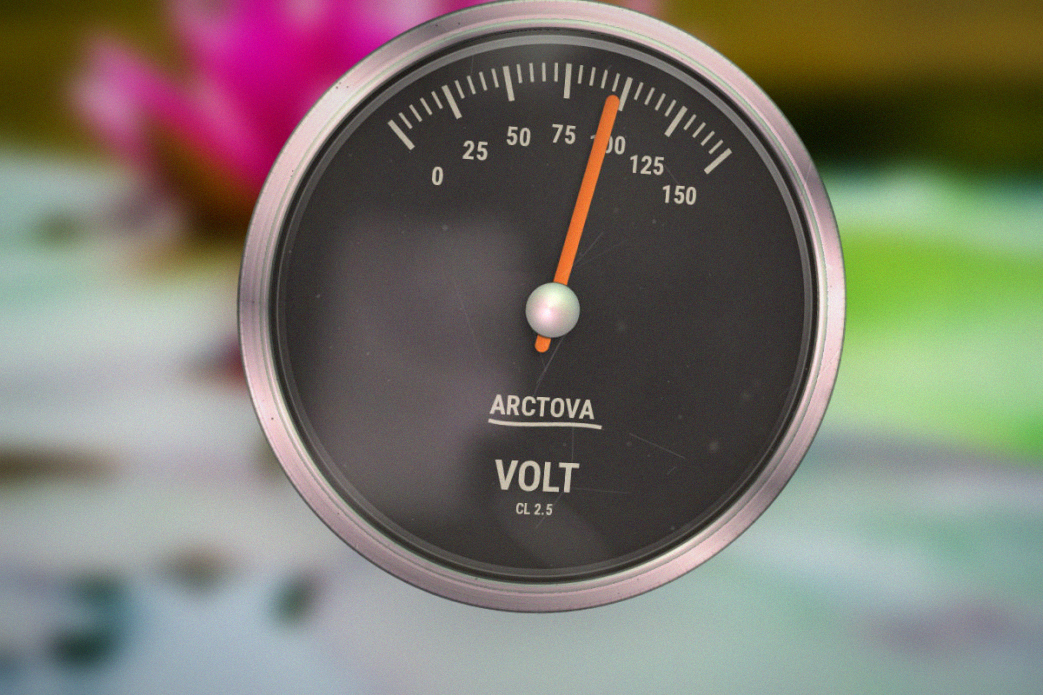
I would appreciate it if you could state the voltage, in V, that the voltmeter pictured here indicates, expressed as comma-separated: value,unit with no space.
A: 95,V
